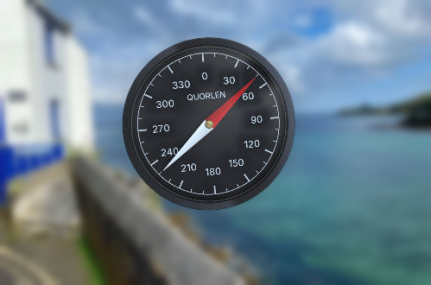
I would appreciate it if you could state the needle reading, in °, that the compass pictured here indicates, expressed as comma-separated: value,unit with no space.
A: 50,°
